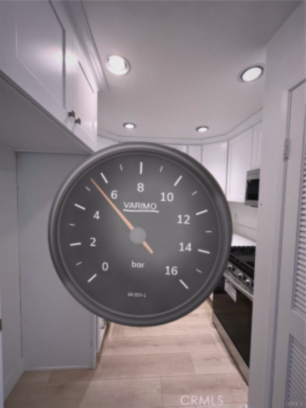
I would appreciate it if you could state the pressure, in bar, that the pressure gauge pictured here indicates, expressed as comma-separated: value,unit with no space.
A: 5.5,bar
